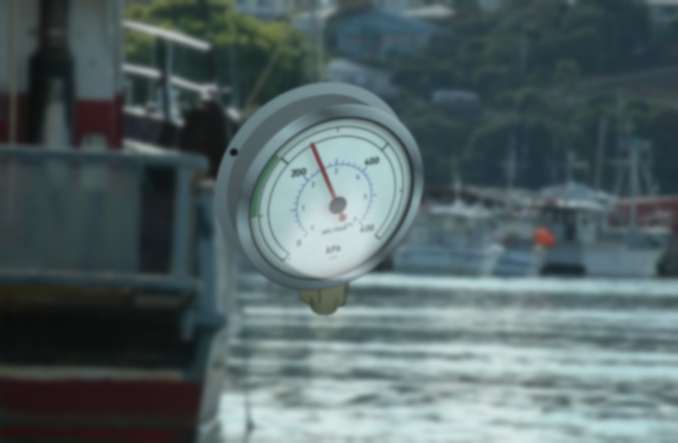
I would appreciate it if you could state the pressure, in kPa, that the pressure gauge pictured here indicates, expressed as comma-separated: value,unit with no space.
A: 250,kPa
